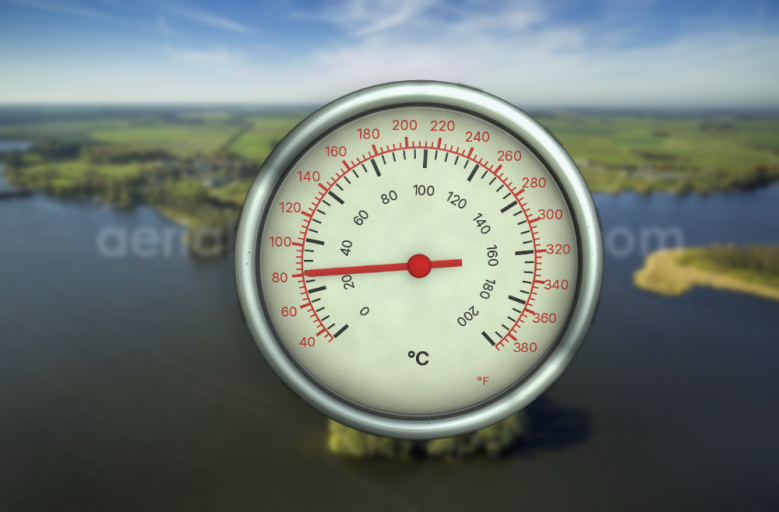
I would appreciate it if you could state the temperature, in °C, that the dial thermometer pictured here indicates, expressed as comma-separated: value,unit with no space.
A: 28,°C
